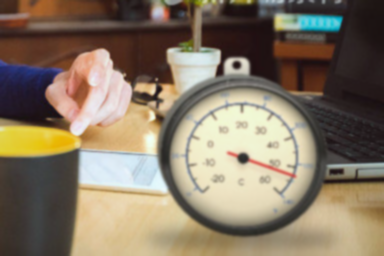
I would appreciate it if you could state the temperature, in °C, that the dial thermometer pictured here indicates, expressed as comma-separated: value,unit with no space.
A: 52.5,°C
